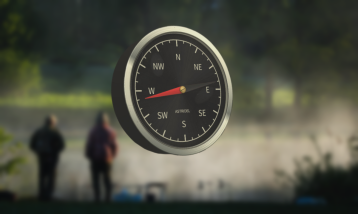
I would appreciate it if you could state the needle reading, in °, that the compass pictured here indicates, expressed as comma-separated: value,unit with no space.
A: 260,°
